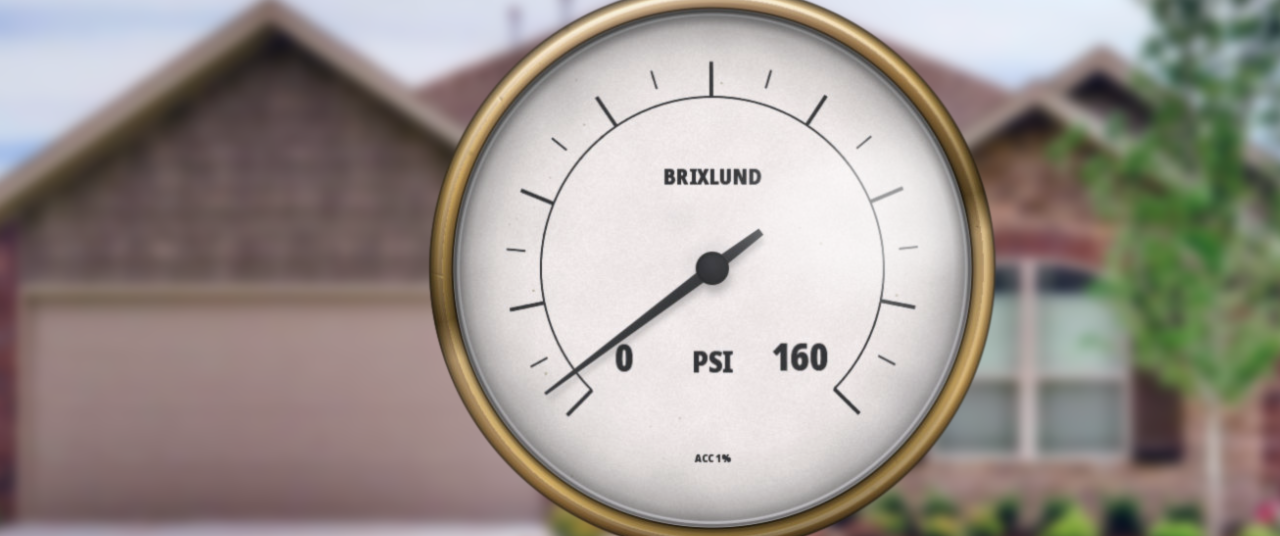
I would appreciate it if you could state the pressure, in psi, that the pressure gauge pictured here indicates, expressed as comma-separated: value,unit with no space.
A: 5,psi
